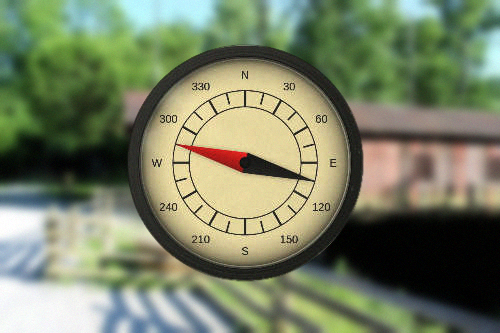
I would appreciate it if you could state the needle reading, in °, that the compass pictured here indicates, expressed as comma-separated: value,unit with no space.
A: 285,°
